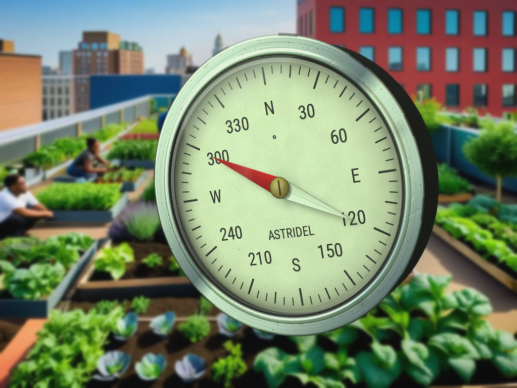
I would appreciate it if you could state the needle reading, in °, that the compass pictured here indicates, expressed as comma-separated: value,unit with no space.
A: 300,°
